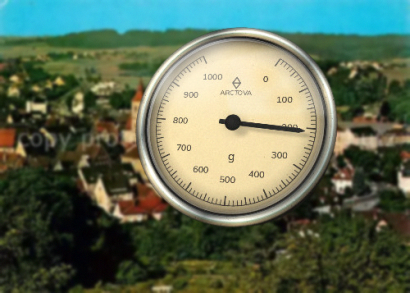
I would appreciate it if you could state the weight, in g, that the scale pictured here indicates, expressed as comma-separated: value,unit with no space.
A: 210,g
